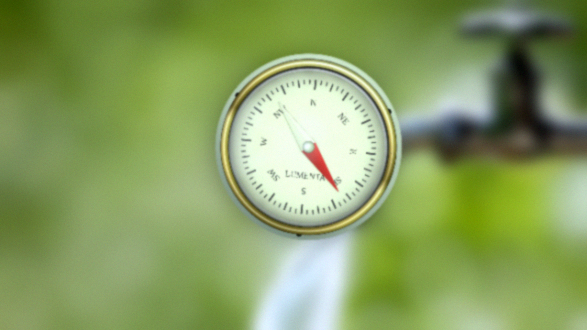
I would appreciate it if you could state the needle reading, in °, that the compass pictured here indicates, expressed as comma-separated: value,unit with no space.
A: 140,°
